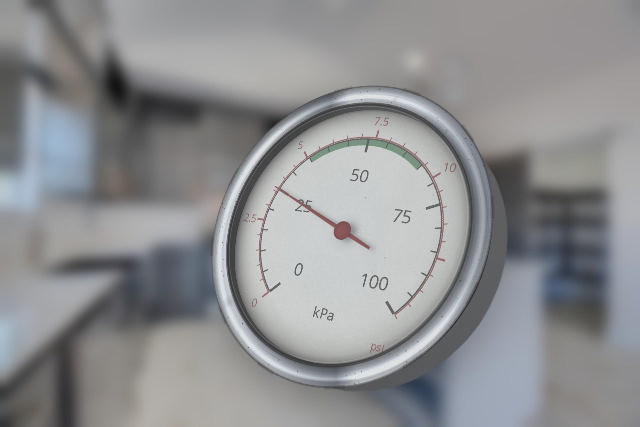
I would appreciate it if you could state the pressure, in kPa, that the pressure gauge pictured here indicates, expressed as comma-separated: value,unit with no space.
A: 25,kPa
